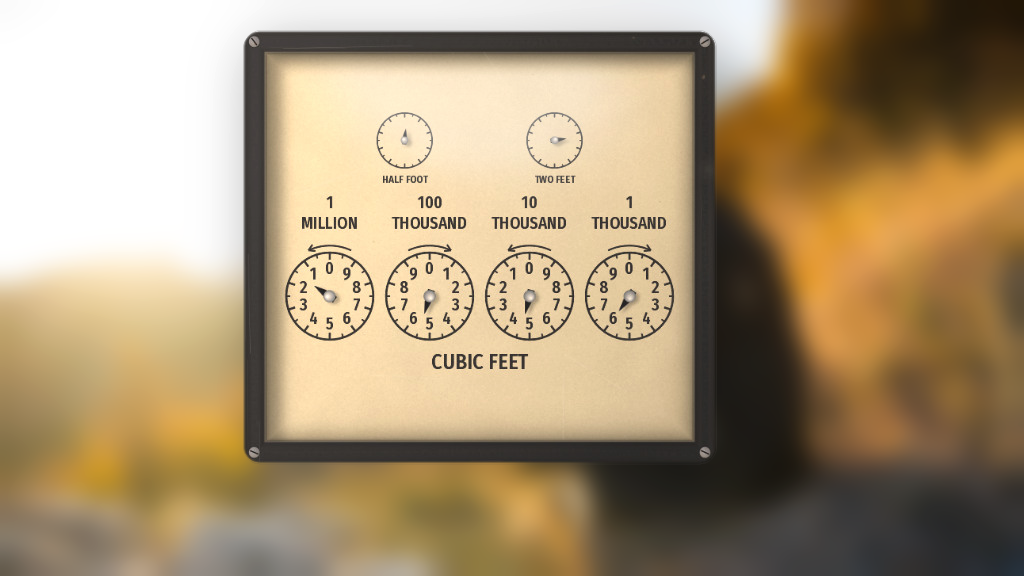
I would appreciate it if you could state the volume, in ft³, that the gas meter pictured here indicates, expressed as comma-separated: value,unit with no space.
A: 154600,ft³
